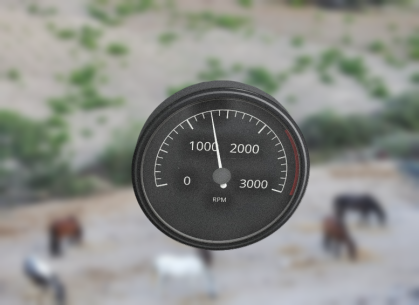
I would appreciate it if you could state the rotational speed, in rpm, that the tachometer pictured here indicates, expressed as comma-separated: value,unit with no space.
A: 1300,rpm
